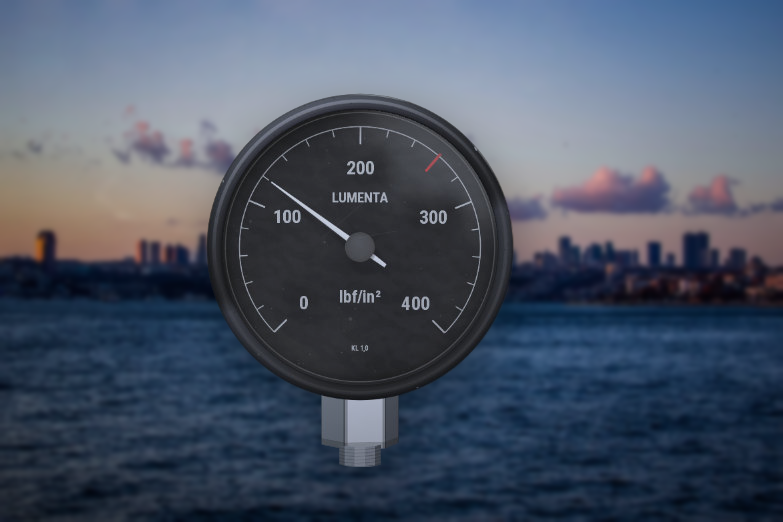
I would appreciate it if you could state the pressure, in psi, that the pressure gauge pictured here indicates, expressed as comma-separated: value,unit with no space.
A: 120,psi
